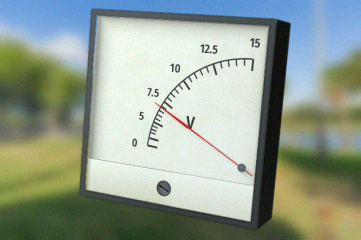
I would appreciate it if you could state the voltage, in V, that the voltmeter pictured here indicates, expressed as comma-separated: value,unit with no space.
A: 7,V
